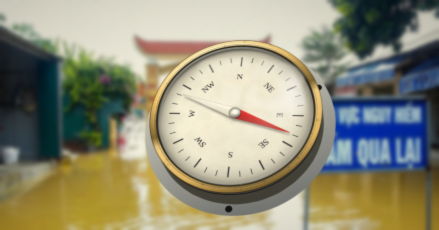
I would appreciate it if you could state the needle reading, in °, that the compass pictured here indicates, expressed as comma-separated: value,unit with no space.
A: 110,°
